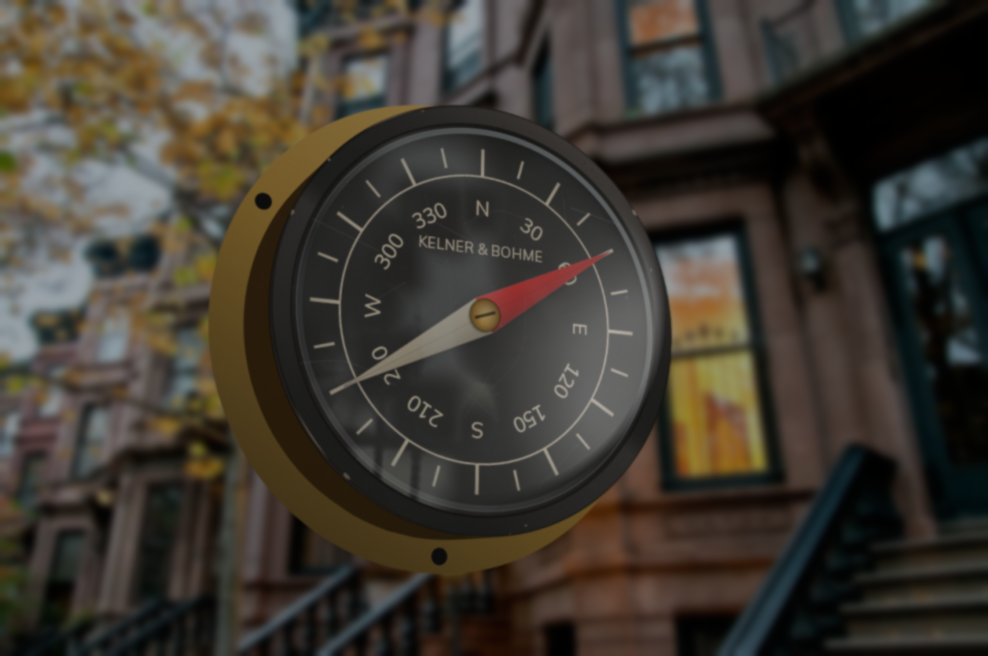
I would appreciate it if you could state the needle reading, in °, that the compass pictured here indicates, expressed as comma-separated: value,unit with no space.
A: 60,°
